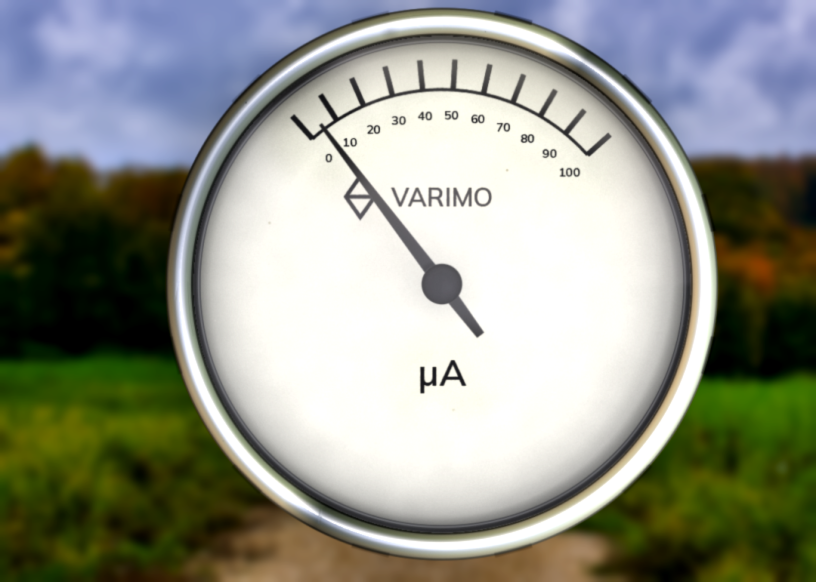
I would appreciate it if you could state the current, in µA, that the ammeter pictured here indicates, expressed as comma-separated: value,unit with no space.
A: 5,µA
